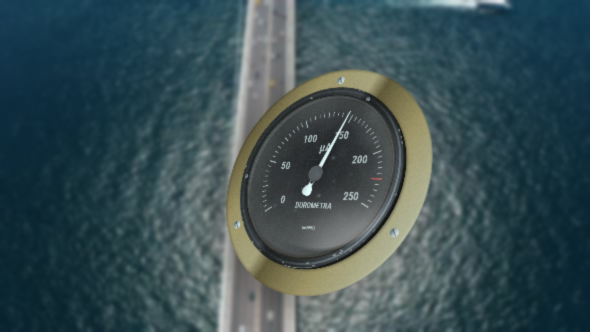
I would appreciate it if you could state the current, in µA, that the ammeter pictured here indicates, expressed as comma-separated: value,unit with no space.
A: 150,µA
